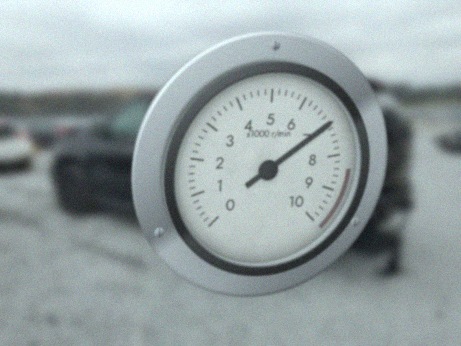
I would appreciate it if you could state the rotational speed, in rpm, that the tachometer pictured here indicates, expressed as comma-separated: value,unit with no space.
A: 7000,rpm
